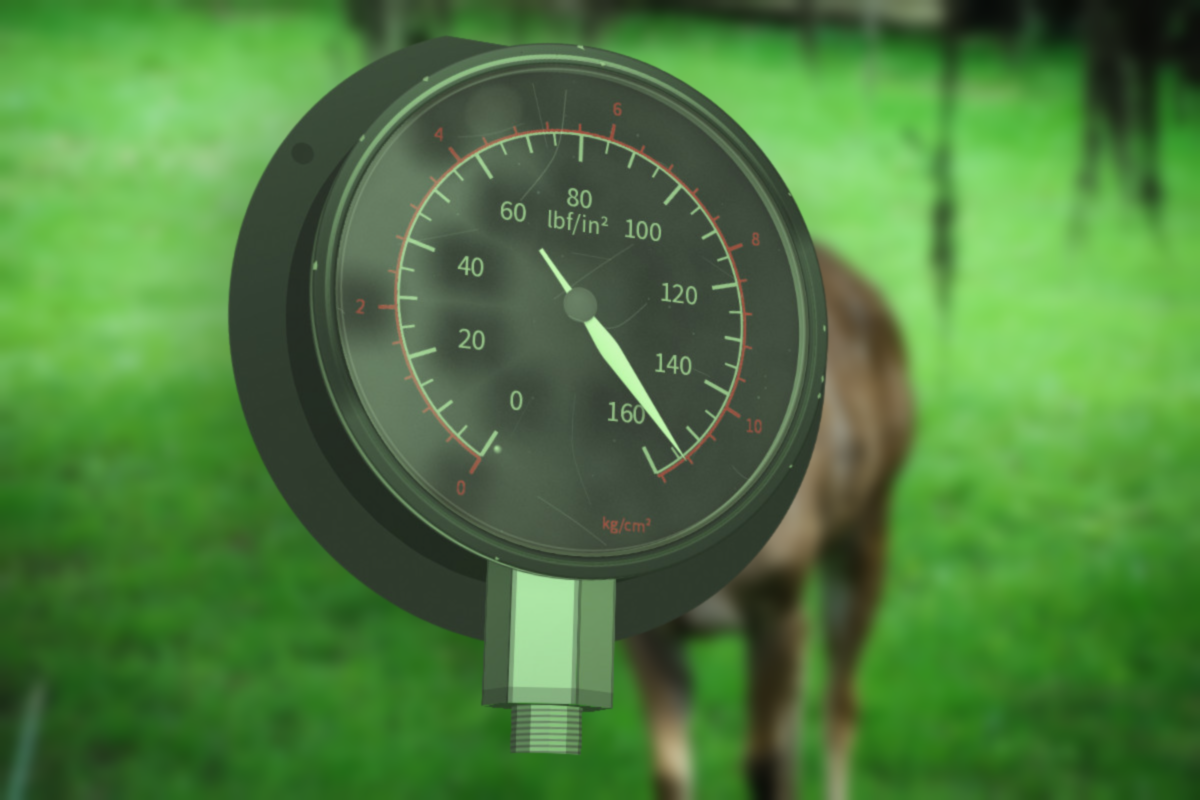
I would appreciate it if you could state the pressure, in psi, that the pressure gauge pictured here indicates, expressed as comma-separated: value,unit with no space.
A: 155,psi
